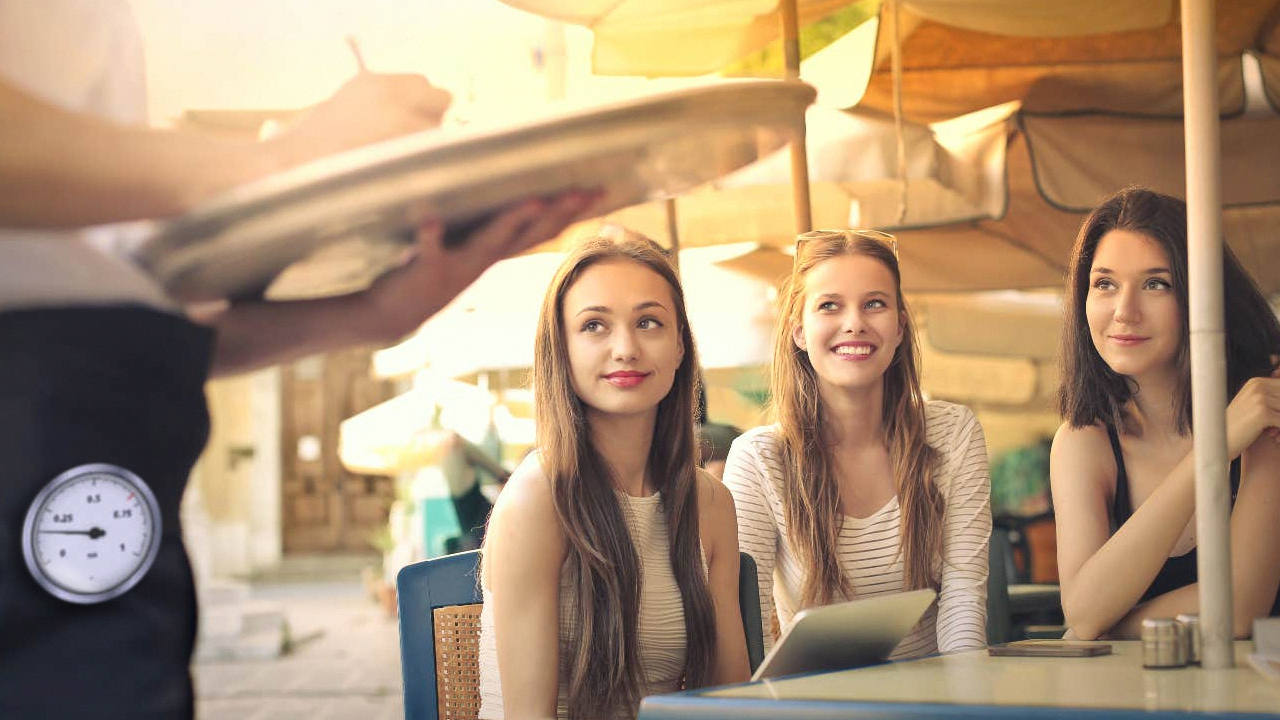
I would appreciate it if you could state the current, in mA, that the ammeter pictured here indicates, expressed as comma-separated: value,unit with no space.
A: 0.15,mA
